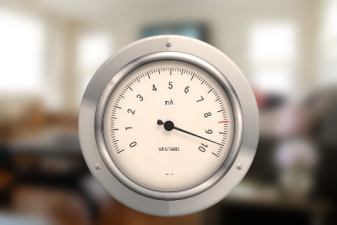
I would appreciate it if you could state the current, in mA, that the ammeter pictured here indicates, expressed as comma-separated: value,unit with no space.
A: 9.5,mA
